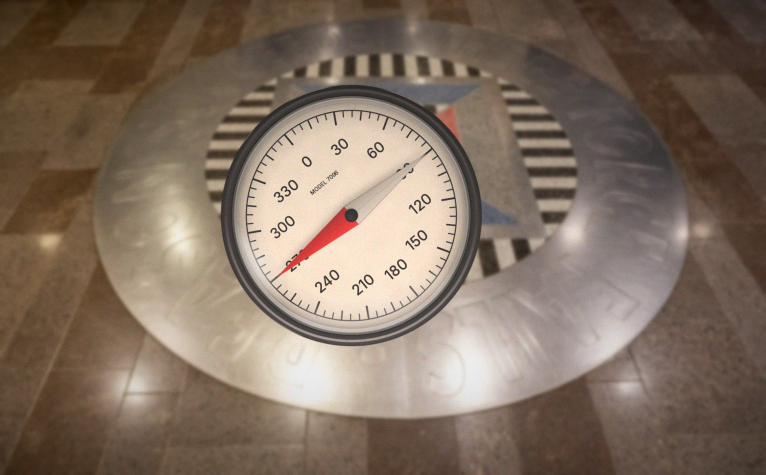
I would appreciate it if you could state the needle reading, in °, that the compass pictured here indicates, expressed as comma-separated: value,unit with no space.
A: 270,°
